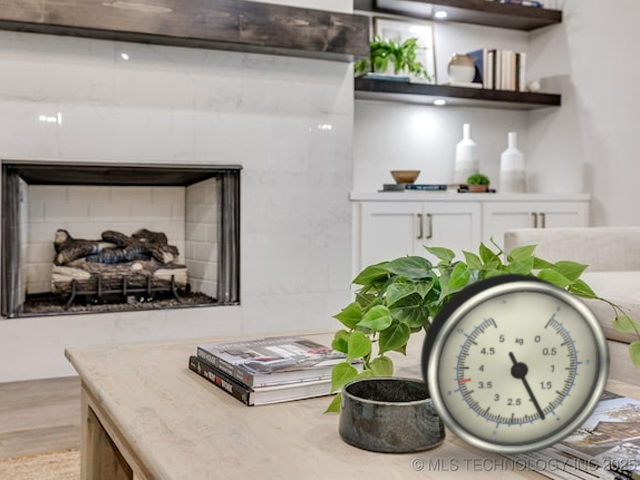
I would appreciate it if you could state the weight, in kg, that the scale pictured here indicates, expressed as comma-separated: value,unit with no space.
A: 2,kg
